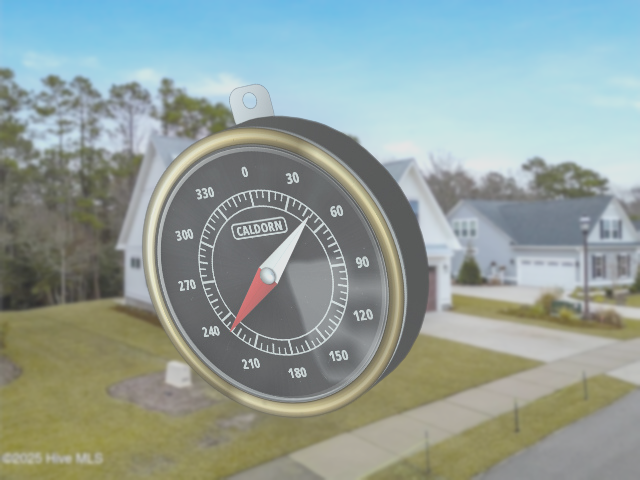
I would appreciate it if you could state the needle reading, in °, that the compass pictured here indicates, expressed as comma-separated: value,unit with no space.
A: 230,°
